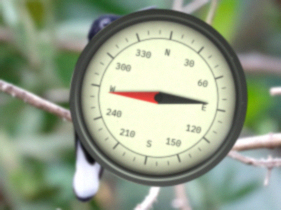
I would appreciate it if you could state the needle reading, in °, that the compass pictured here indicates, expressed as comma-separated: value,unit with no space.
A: 265,°
